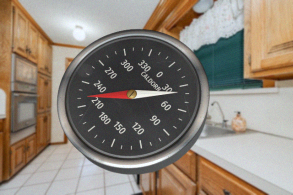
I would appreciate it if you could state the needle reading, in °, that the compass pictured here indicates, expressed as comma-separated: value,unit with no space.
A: 220,°
